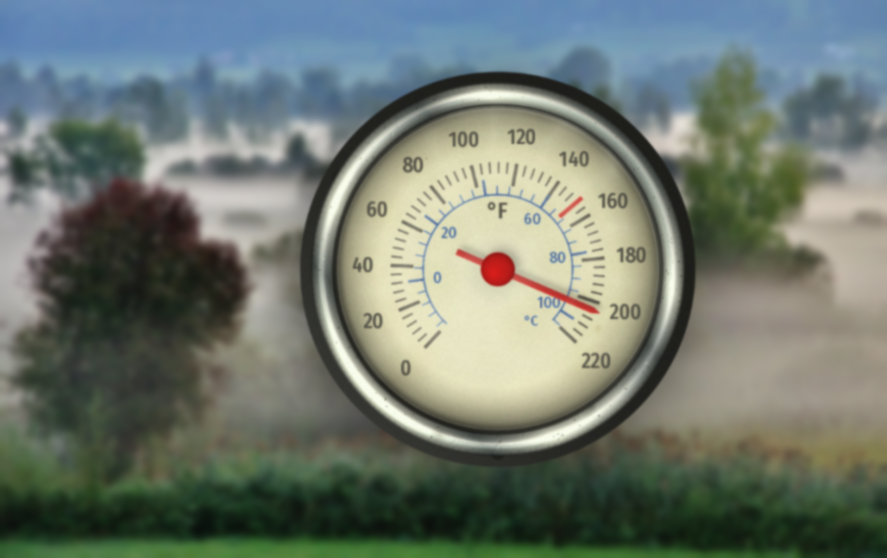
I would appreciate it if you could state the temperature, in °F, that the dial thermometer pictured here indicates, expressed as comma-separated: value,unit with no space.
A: 204,°F
